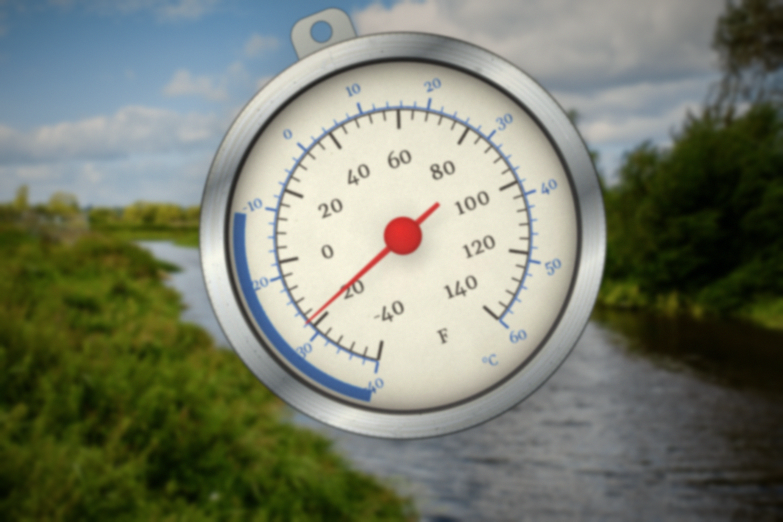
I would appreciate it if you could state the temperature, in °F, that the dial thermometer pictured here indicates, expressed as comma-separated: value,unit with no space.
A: -18,°F
